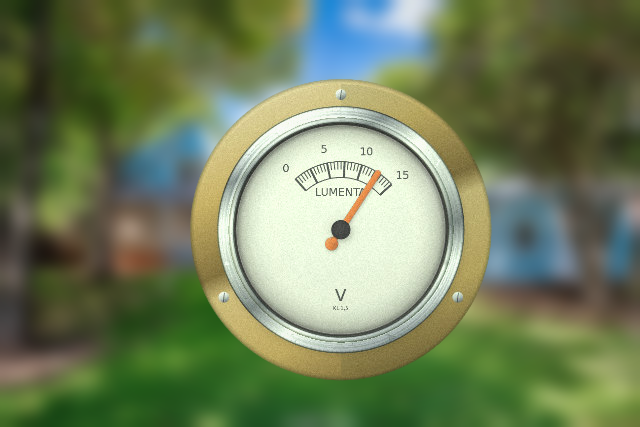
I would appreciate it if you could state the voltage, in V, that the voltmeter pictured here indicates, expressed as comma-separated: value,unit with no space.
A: 12.5,V
